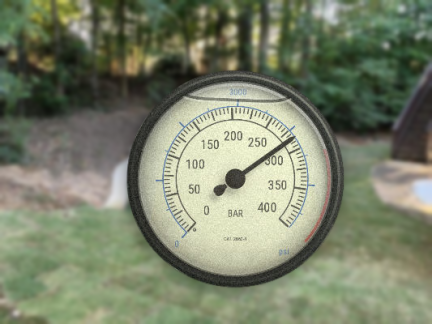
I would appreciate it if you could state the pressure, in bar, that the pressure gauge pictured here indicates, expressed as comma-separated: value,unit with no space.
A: 285,bar
